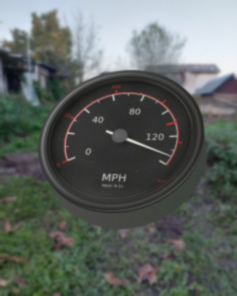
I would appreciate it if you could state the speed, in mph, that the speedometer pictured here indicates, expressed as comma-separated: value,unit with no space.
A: 135,mph
